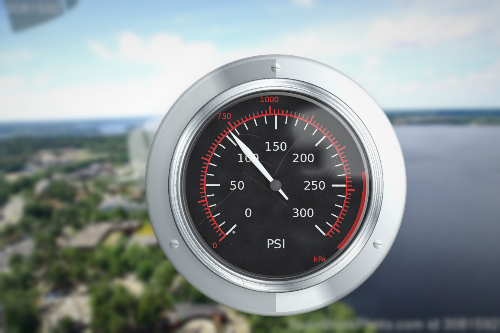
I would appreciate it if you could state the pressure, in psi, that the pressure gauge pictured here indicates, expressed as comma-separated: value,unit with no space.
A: 105,psi
